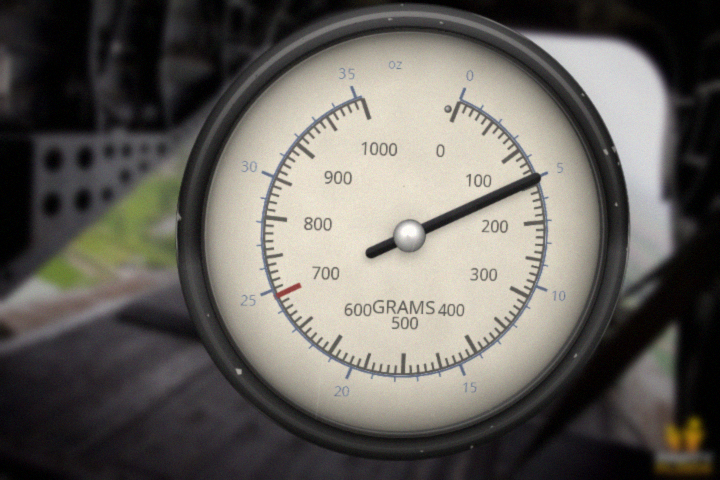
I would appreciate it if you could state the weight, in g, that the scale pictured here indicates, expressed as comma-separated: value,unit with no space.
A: 140,g
